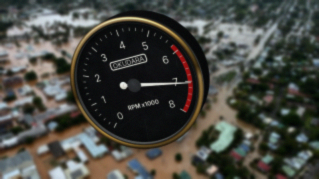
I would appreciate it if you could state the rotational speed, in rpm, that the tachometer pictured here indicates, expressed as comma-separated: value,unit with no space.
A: 7000,rpm
